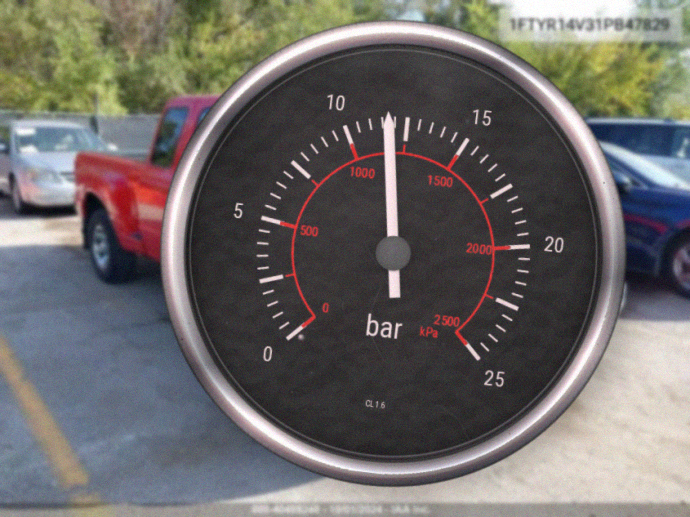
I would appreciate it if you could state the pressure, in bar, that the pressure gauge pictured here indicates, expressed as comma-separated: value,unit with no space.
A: 11.75,bar
